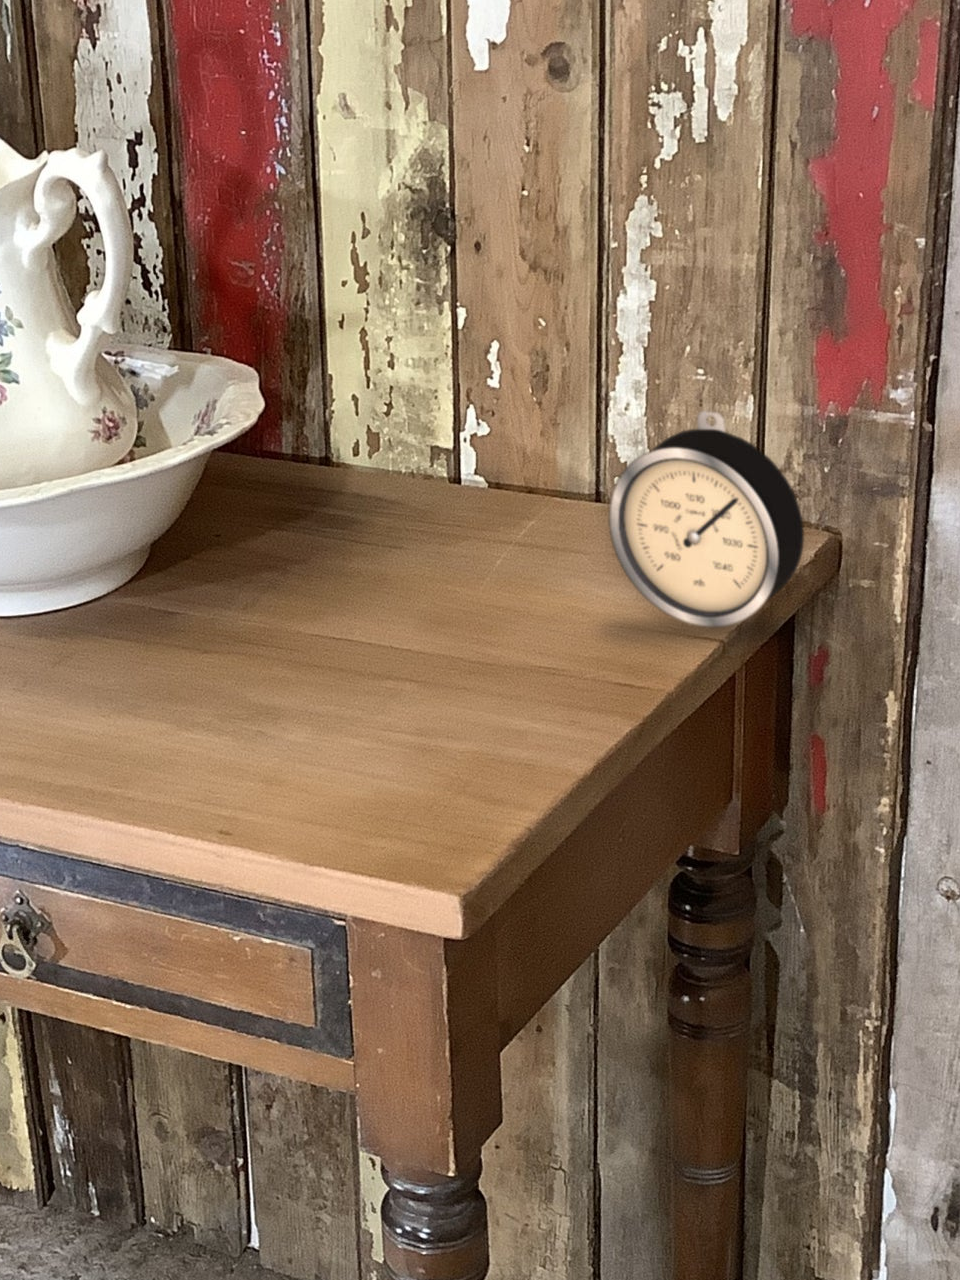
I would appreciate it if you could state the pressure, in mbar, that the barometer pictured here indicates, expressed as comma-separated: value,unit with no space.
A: 1020,mbar
